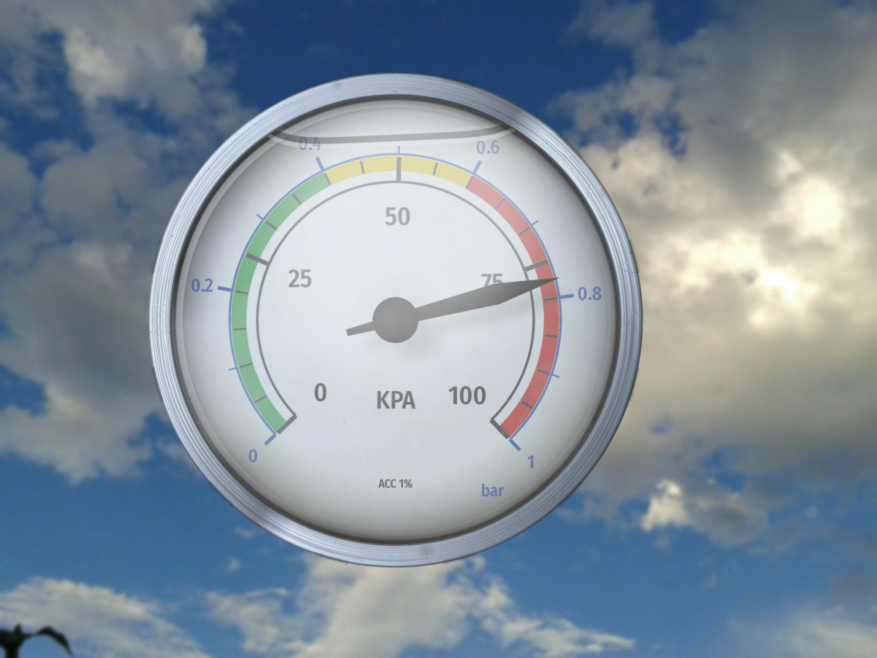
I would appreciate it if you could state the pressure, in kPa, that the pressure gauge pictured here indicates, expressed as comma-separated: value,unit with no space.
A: 77.5,kPa
